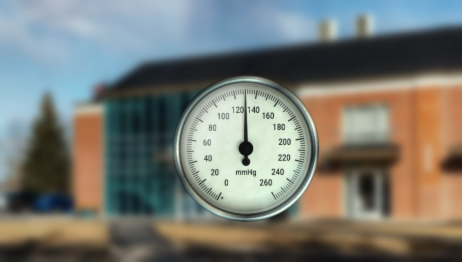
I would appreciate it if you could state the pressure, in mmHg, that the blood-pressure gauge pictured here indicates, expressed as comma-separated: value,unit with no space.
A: 130,mmHg
